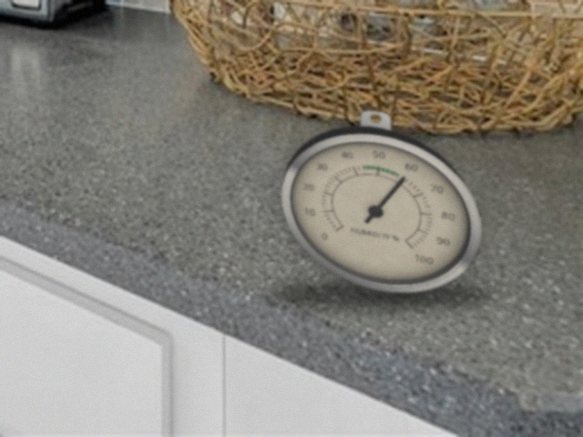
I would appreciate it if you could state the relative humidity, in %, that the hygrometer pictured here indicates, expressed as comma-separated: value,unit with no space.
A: 60,%
